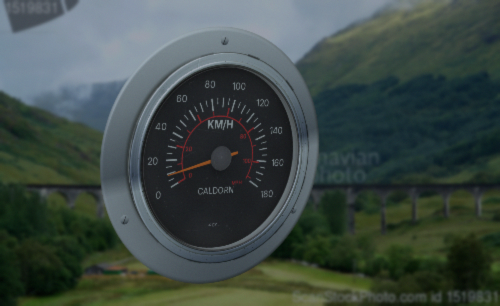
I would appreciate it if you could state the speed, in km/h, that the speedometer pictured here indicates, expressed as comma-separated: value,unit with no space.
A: 10,km/h
